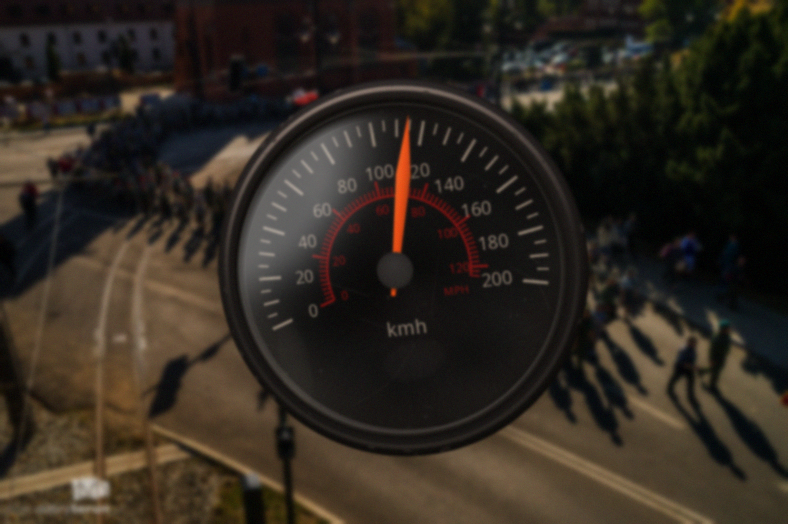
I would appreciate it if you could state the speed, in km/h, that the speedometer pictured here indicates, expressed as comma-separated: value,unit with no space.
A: 115,km/h
